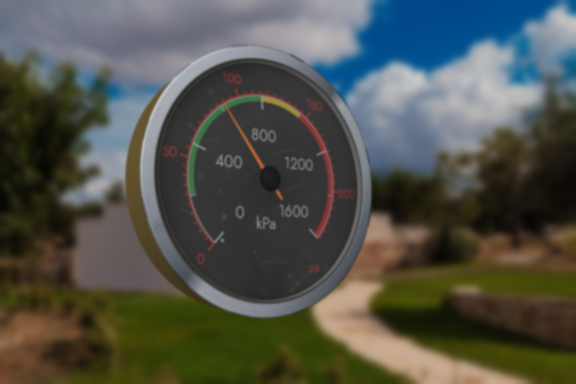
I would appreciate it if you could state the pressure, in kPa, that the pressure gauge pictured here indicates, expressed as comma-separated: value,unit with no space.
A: 600,kPa
